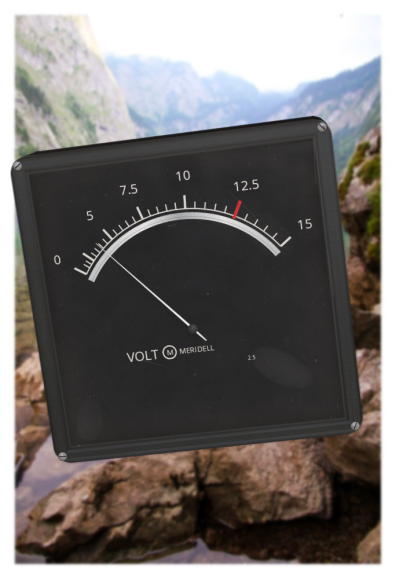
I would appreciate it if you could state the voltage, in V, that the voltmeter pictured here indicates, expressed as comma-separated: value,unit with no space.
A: 4,V
